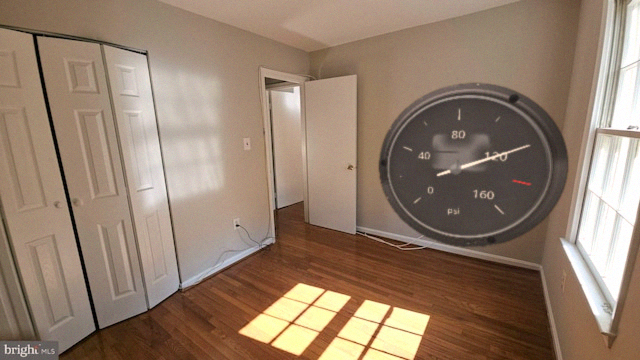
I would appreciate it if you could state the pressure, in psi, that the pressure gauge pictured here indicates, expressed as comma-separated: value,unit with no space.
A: 120,psi
